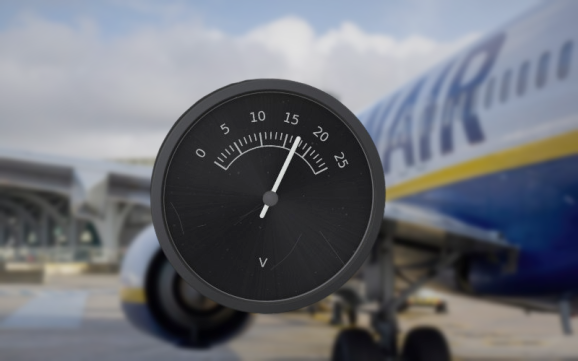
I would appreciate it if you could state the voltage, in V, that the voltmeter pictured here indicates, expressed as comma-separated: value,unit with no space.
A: 17,V
